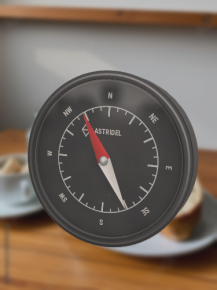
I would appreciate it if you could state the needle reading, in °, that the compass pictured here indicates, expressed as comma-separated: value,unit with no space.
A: 330,°
